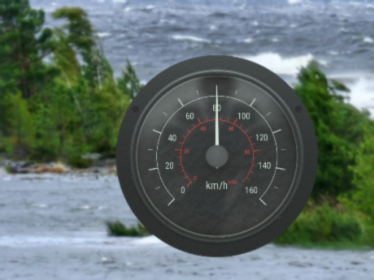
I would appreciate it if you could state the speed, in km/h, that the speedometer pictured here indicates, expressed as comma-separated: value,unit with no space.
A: 80,km/h
